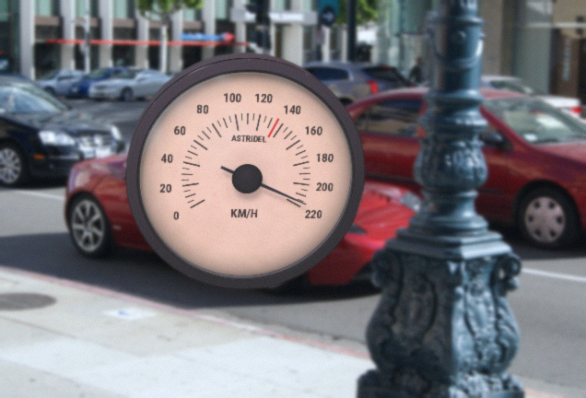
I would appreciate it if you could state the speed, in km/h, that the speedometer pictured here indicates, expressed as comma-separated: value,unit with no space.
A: 215,km/h
